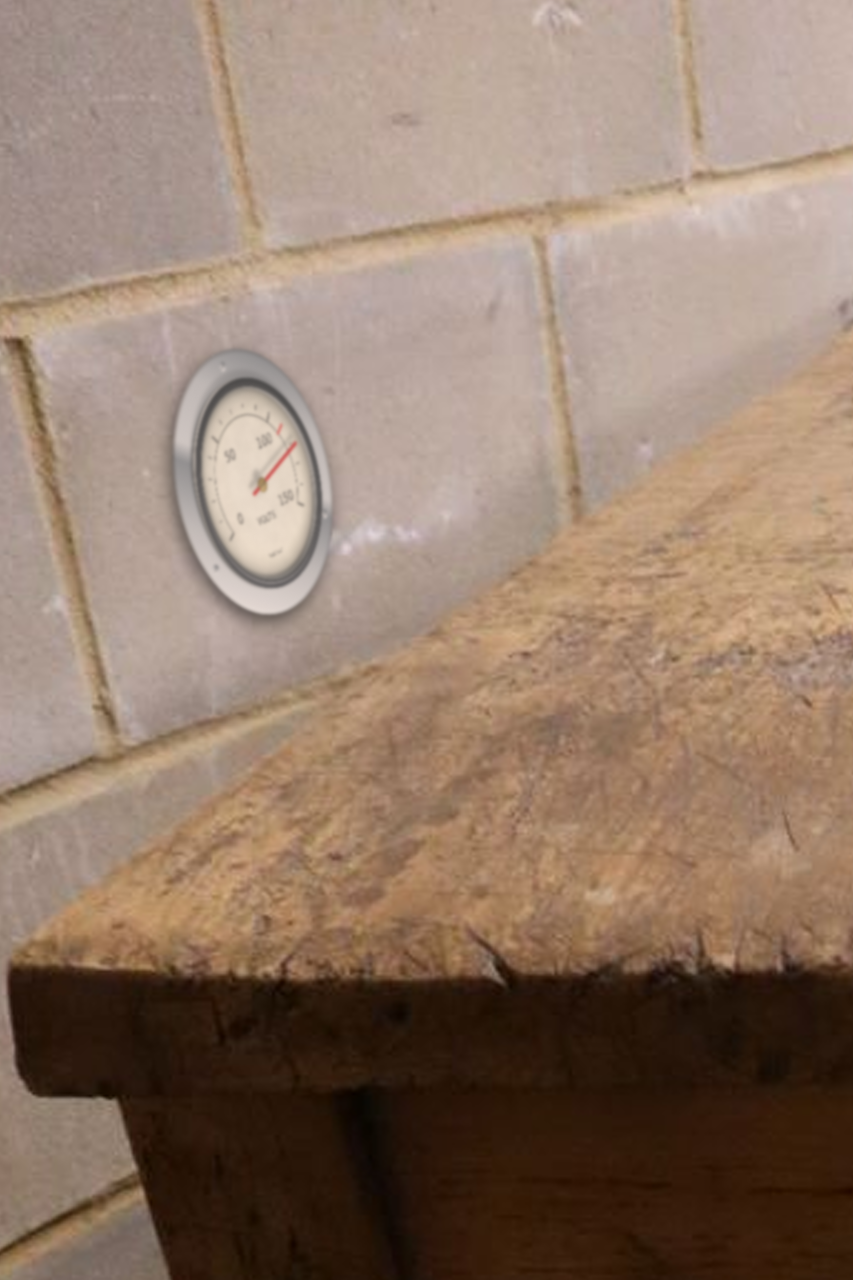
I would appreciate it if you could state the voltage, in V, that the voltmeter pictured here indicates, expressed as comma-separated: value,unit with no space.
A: 120,V
